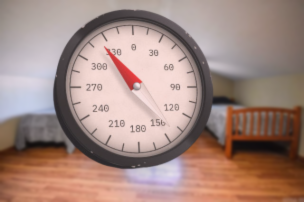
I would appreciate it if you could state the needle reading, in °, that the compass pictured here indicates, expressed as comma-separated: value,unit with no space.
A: 322.5,°
